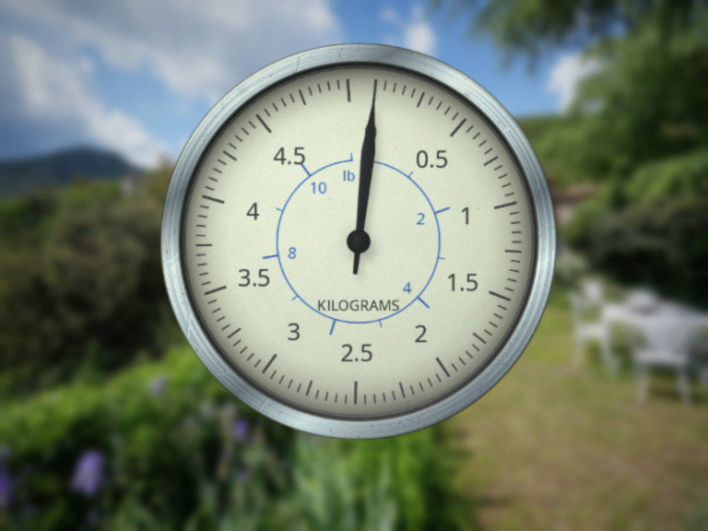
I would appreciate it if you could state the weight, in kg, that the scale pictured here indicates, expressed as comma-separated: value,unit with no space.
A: 0,kg
